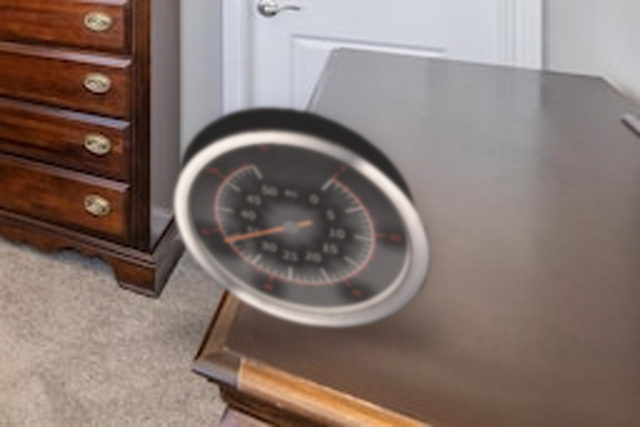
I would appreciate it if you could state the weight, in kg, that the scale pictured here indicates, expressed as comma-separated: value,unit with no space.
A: 35,kg
